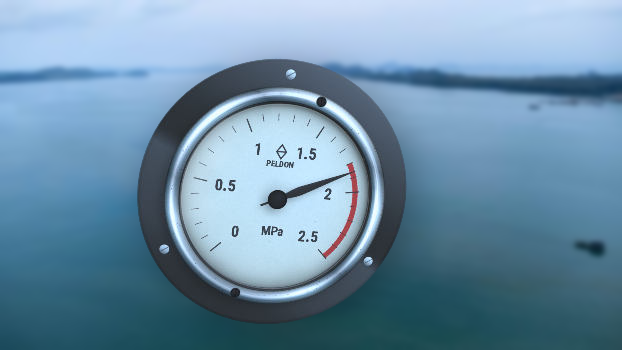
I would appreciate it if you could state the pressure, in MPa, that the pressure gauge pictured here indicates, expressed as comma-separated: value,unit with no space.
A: 1.85,MPa
